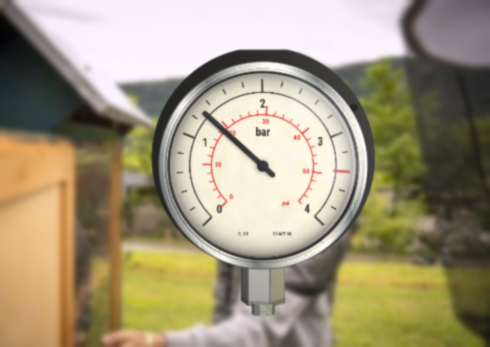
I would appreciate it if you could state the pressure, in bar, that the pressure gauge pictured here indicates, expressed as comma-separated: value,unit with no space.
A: 1.3,bar
